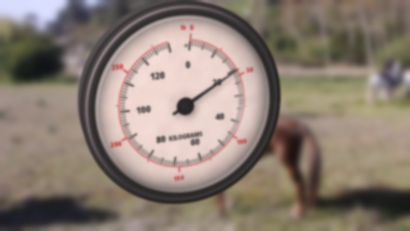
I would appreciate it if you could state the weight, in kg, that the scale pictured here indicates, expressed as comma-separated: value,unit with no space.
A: 20,kg
